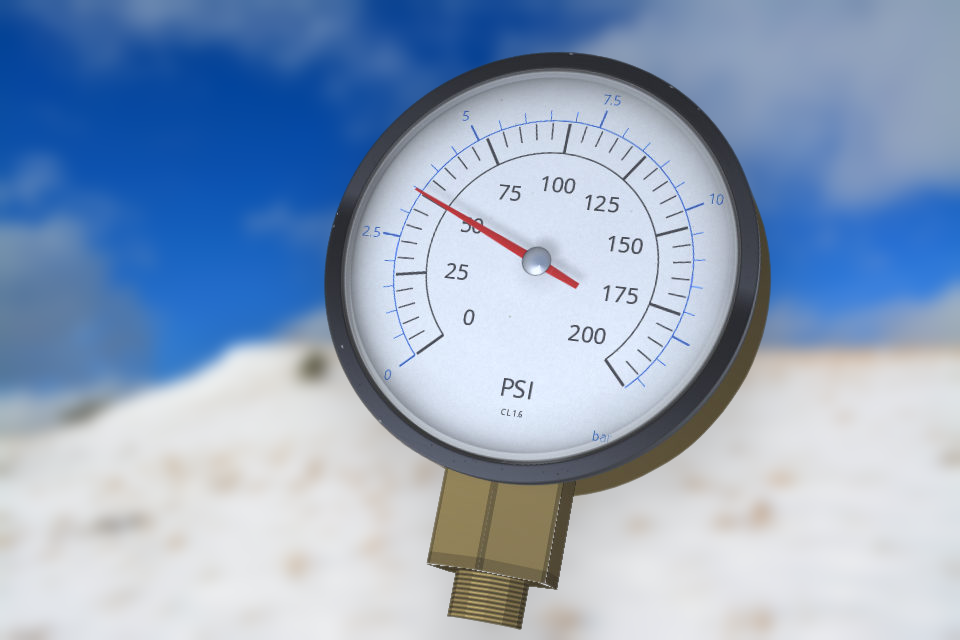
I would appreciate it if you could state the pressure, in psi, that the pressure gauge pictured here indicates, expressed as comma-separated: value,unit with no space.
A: 50,psi
